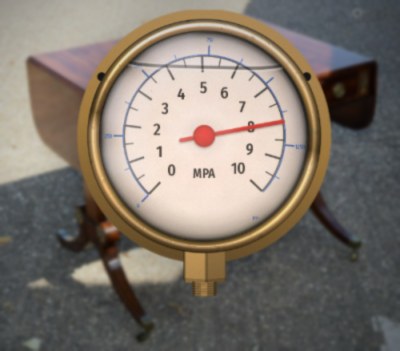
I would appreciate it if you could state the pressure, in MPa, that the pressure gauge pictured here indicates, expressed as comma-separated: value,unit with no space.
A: 8,MPa
